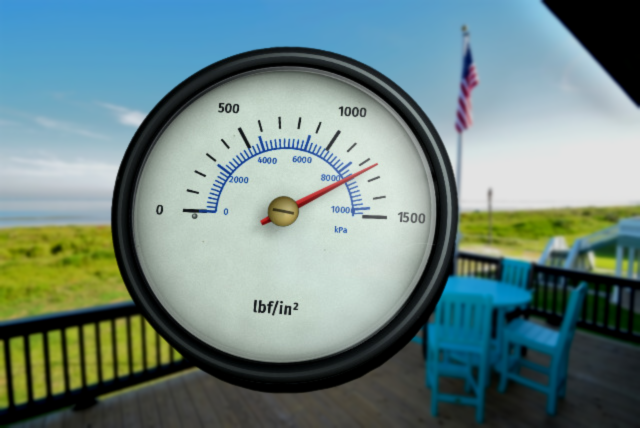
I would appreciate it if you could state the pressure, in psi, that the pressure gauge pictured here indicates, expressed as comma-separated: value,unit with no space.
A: 1250,psi
